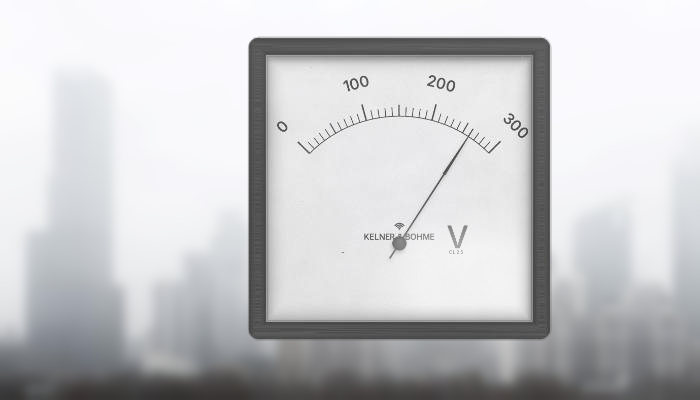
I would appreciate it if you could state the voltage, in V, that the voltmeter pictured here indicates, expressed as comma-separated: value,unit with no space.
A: 260,V
